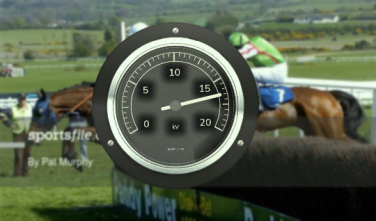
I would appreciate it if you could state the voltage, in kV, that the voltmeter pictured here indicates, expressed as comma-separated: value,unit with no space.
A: 16.5,kV
